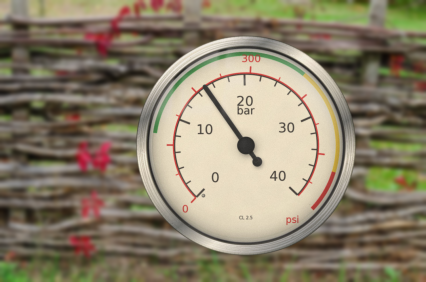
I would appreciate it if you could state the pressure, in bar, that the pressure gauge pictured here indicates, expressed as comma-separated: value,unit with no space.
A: 15,bar
